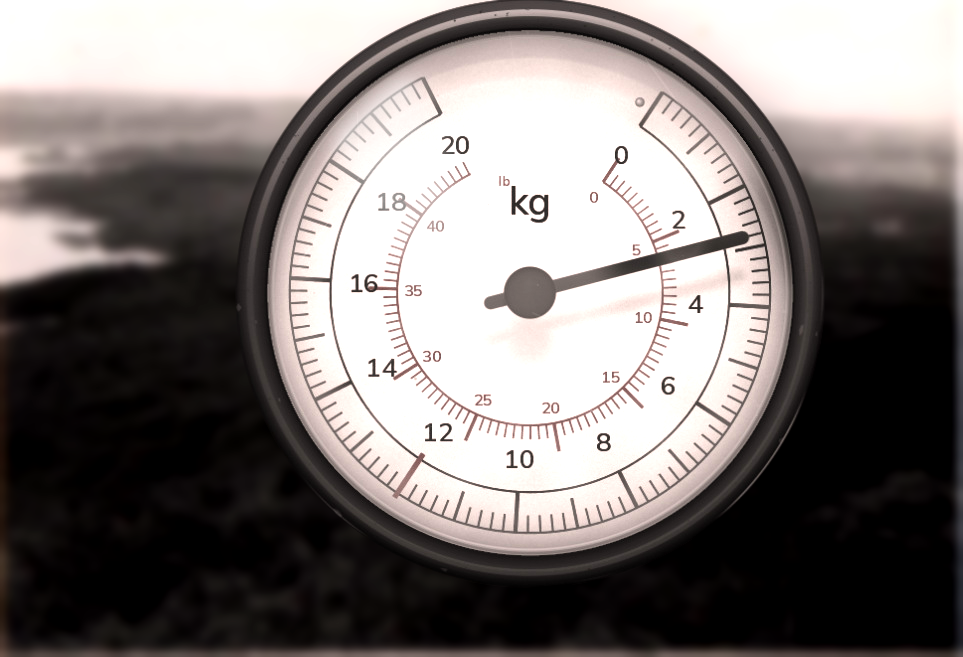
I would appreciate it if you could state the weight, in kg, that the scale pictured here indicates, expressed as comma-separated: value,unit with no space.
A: 2.8,kg
